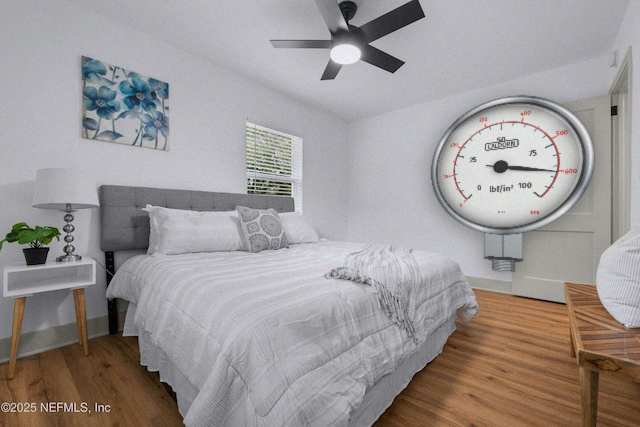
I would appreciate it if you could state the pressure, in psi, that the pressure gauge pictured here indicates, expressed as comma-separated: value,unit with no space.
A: 87.5,psi
